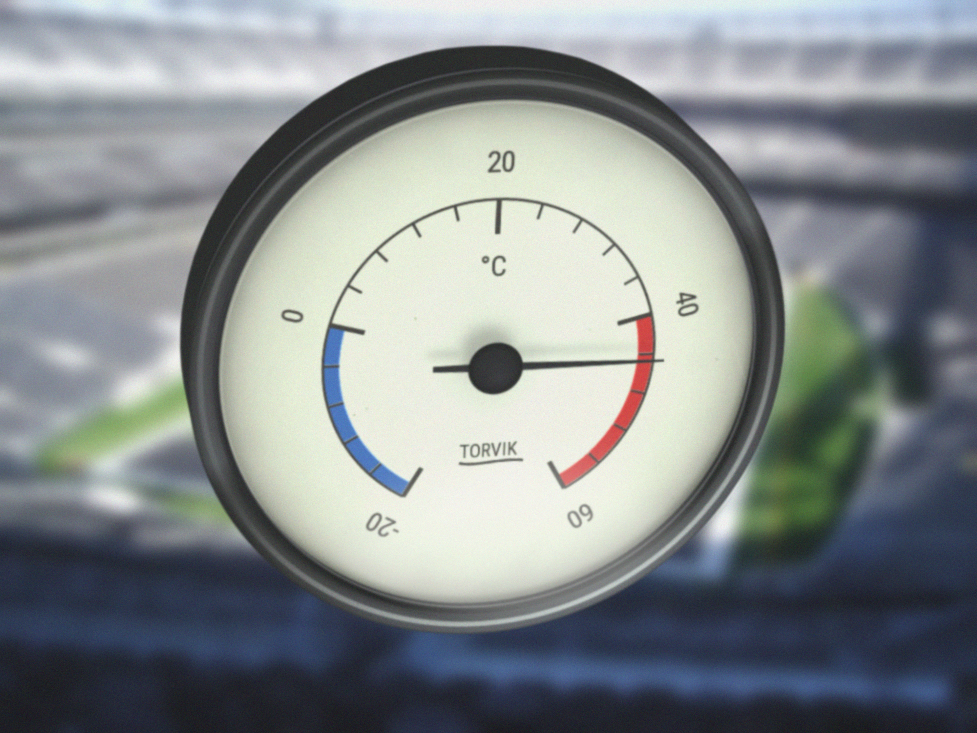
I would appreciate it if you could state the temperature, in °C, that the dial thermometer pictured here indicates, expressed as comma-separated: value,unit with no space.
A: 44,°C
